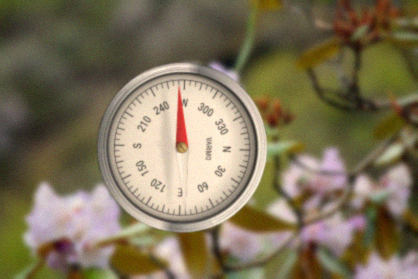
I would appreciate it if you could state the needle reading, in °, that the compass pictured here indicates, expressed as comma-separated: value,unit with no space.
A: 265,°
